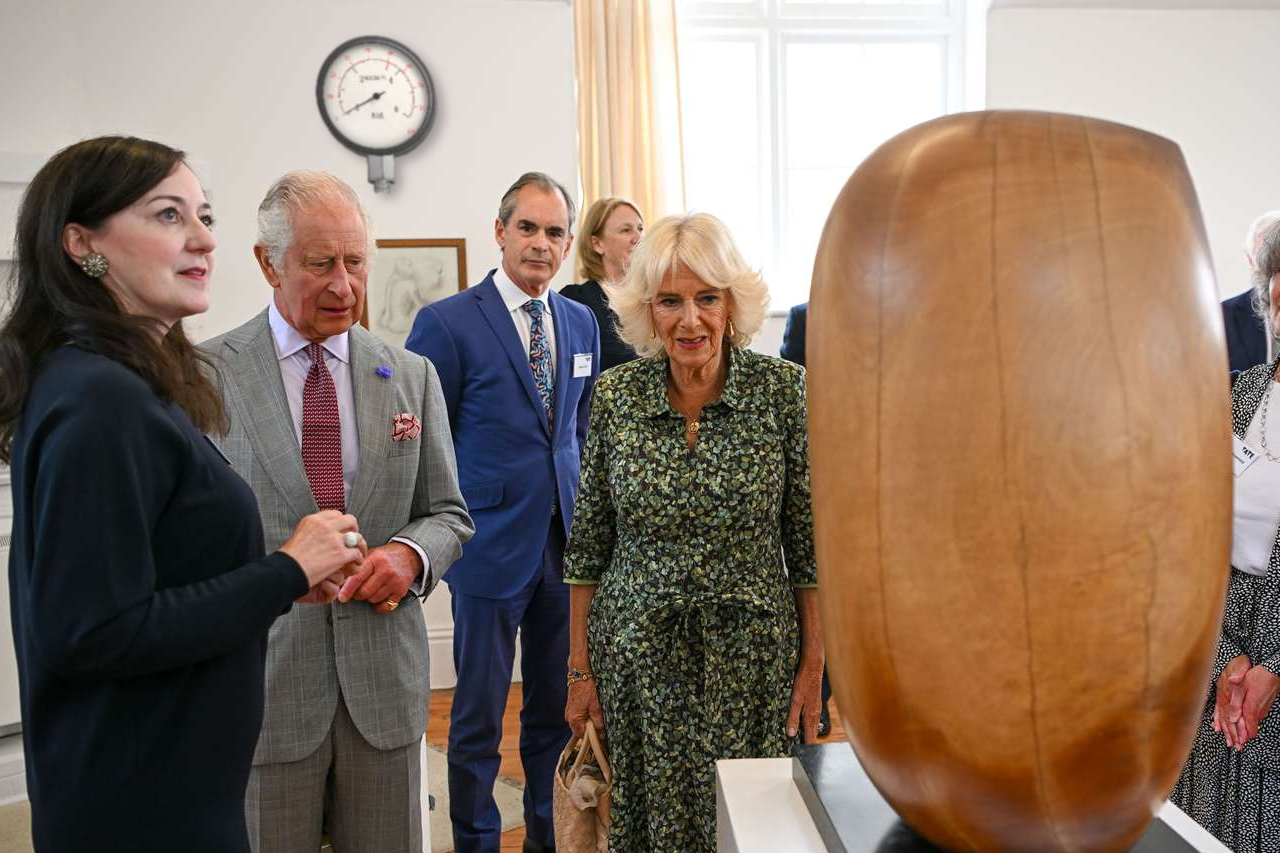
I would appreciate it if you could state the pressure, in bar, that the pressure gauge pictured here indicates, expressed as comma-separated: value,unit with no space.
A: 0,bar
